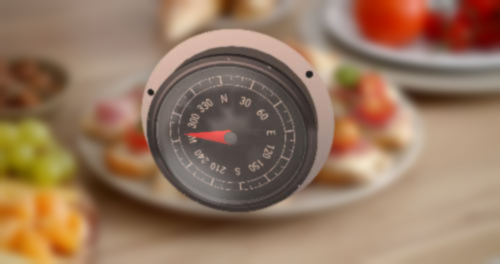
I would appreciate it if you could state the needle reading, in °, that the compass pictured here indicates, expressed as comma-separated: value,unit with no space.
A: 280,°
